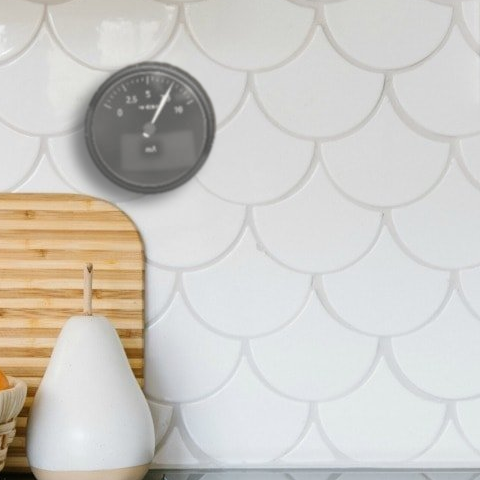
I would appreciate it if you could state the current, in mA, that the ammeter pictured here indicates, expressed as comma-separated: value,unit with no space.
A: 7.5,mA
